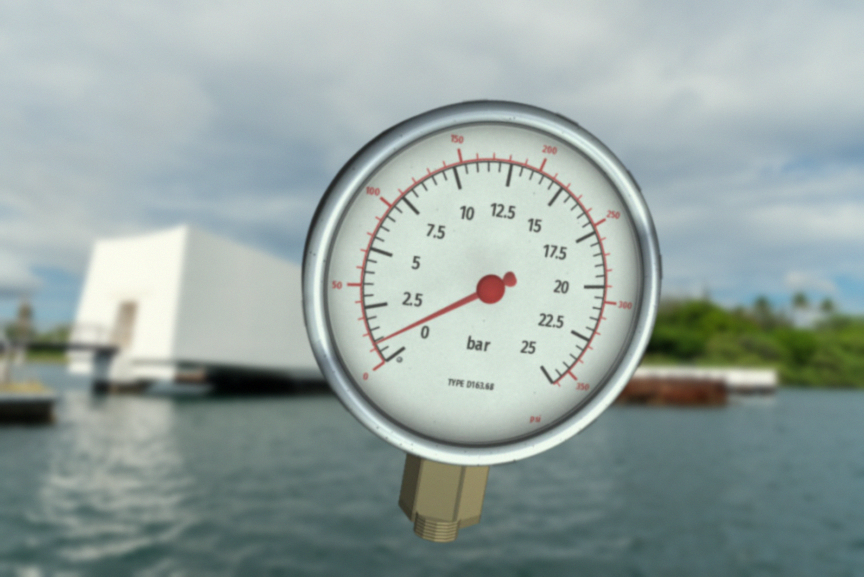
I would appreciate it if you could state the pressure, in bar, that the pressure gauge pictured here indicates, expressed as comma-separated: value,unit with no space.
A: 1,bar
